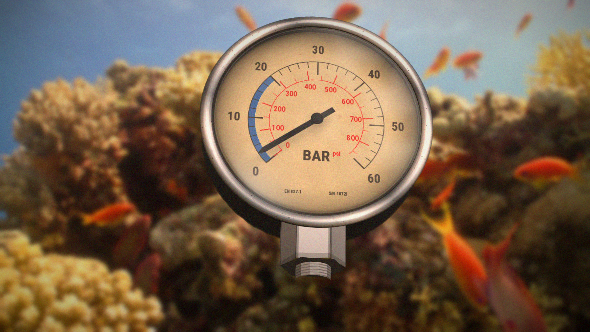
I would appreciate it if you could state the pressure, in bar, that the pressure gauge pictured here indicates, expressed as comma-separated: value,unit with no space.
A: 2,bar
